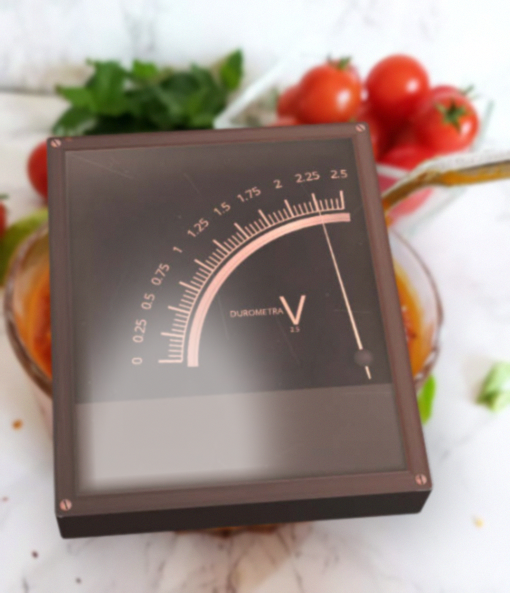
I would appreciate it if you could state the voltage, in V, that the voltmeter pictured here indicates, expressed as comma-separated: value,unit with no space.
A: 2.25,V
